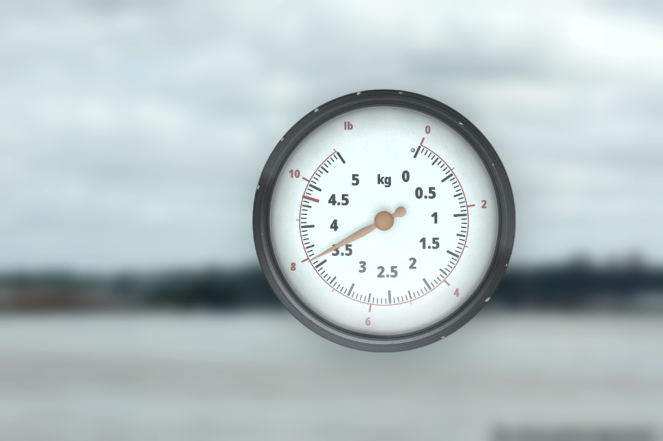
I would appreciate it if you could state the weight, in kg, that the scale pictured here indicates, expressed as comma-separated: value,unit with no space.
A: 3.6,kg
